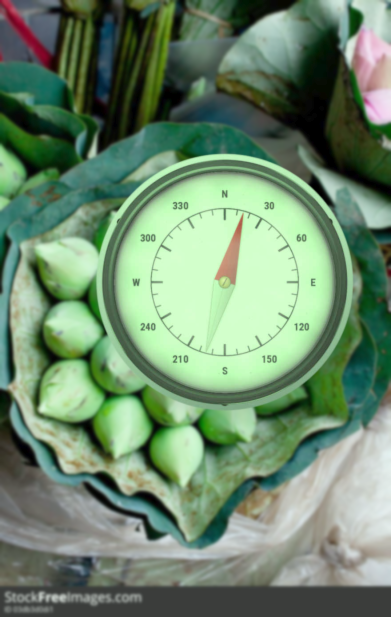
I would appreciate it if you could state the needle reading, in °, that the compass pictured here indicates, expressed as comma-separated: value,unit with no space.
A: 15,°
